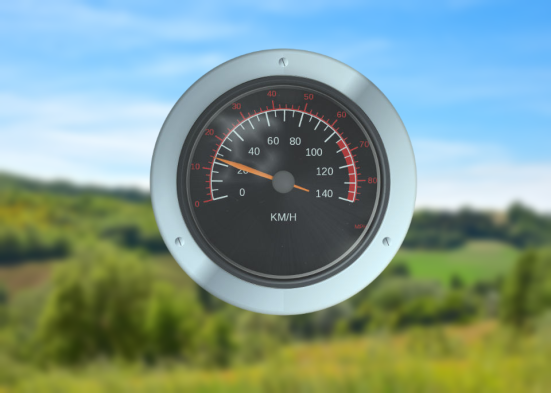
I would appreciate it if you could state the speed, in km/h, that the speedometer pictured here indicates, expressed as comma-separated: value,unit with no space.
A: 22.5,km/h
